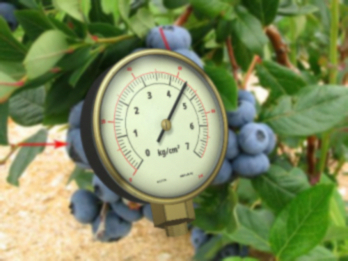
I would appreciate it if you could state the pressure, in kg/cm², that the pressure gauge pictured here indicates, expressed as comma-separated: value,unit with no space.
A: 4.5,kg/cm²
